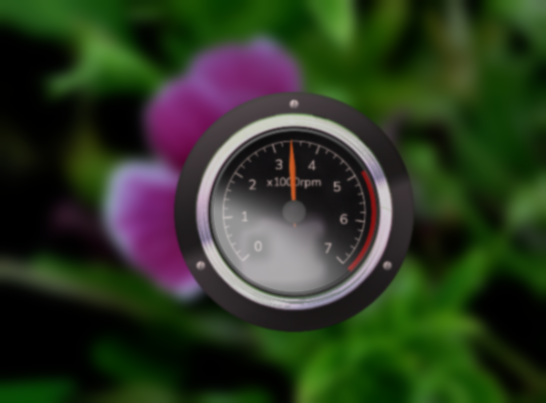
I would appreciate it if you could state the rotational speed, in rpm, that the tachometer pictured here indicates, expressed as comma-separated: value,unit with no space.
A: 3400,rpm
